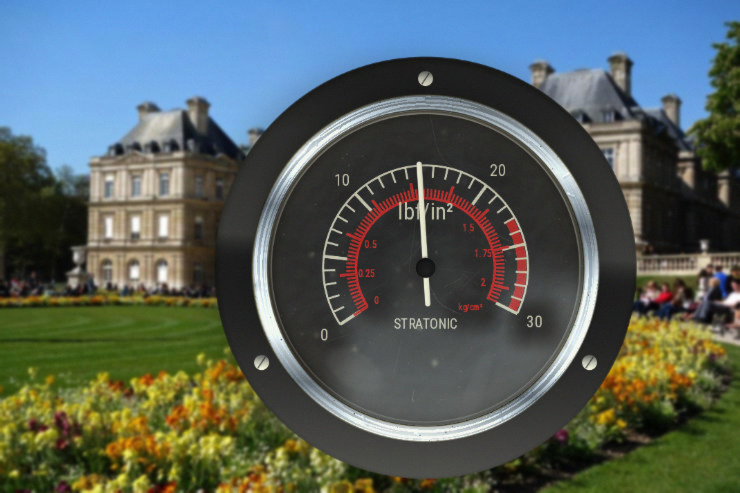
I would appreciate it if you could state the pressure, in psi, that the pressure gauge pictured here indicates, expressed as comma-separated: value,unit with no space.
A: 15,psi
